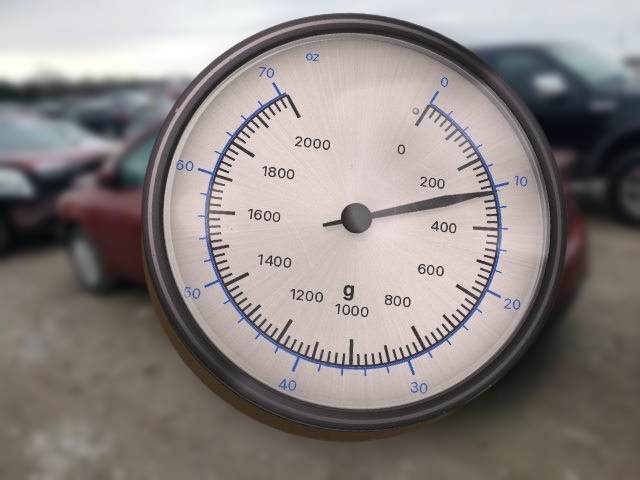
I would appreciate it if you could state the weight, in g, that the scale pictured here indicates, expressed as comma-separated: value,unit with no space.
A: 300,g
